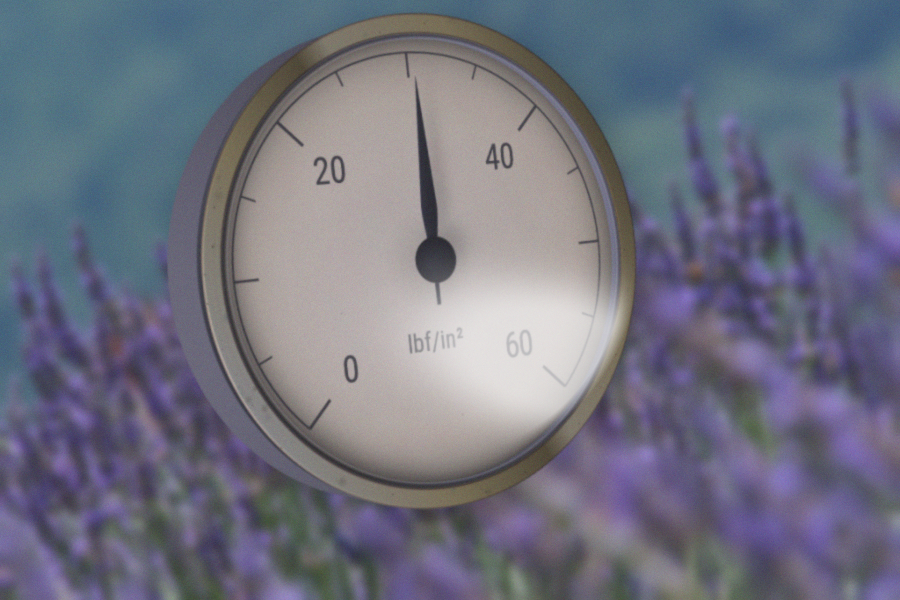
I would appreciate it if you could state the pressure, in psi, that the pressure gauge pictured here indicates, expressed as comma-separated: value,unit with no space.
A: 30,psi
